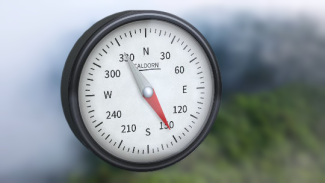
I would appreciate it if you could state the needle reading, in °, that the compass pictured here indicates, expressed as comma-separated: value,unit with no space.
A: 150,°
